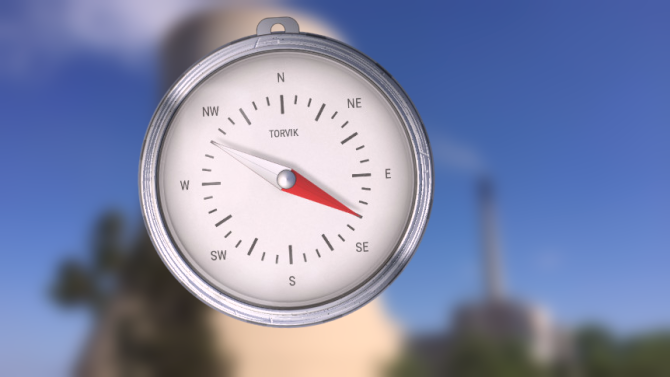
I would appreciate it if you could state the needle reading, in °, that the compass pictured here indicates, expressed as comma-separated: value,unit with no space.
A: 120,°
